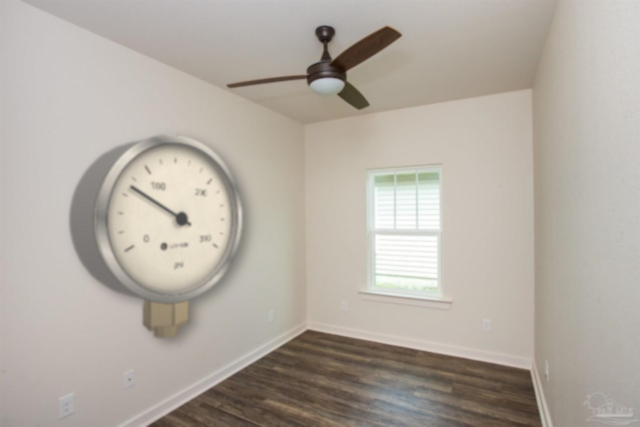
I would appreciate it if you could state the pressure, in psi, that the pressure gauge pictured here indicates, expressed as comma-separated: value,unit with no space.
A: 70,psi
